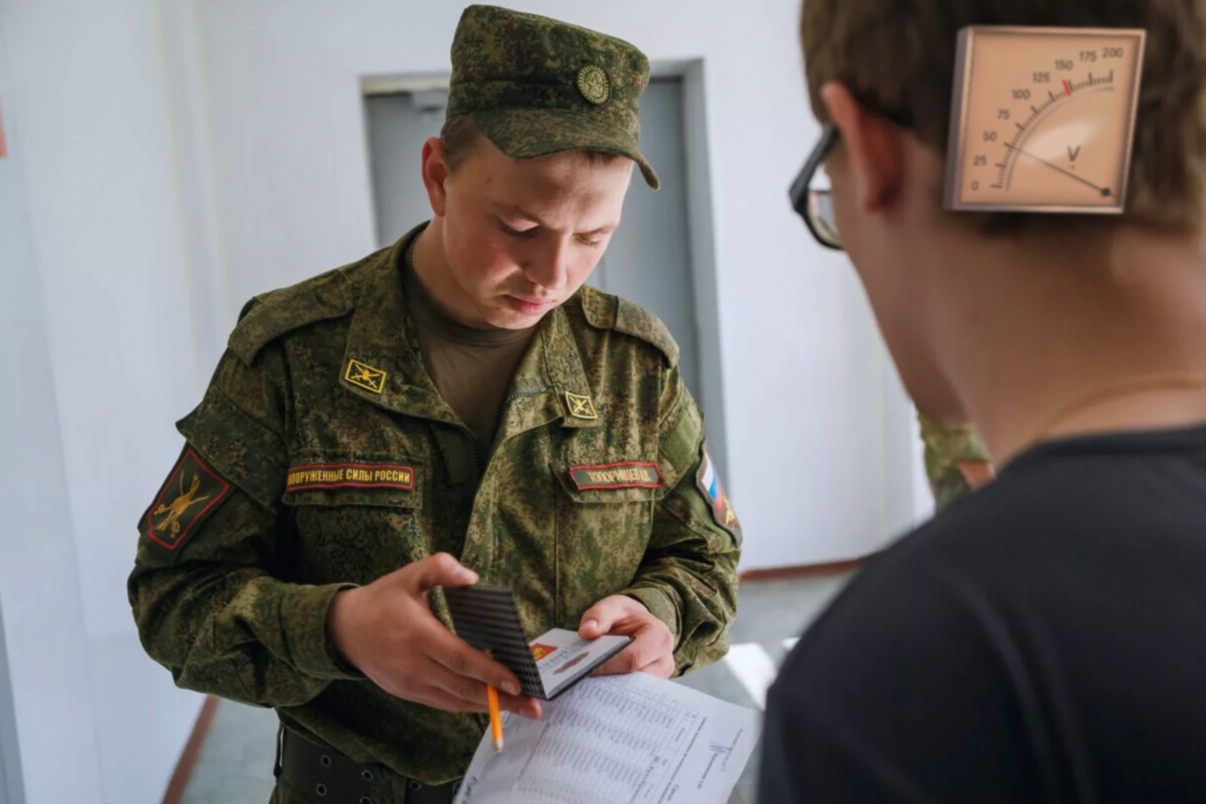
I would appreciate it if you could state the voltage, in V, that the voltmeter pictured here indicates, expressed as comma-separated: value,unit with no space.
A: 50,V
